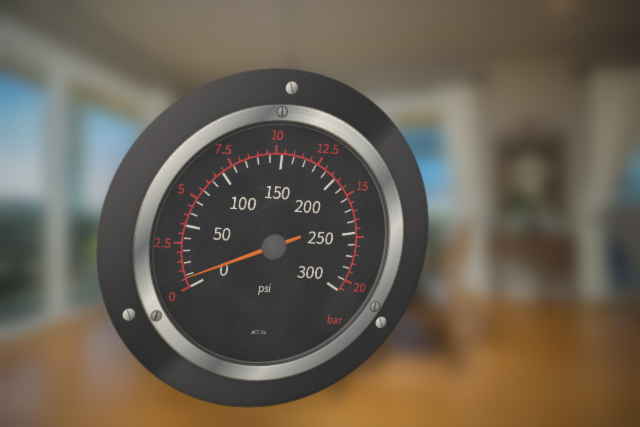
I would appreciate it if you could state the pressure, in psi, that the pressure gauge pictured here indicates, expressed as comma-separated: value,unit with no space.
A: 10,psi
